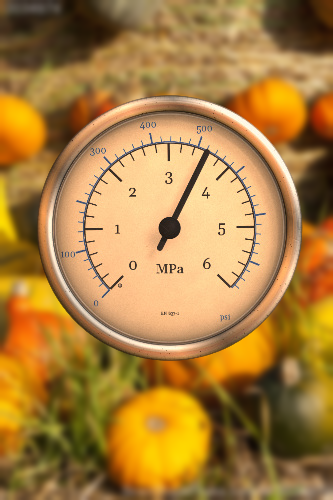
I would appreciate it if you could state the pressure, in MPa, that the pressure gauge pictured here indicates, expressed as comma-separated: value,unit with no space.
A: 3.6,MPa
